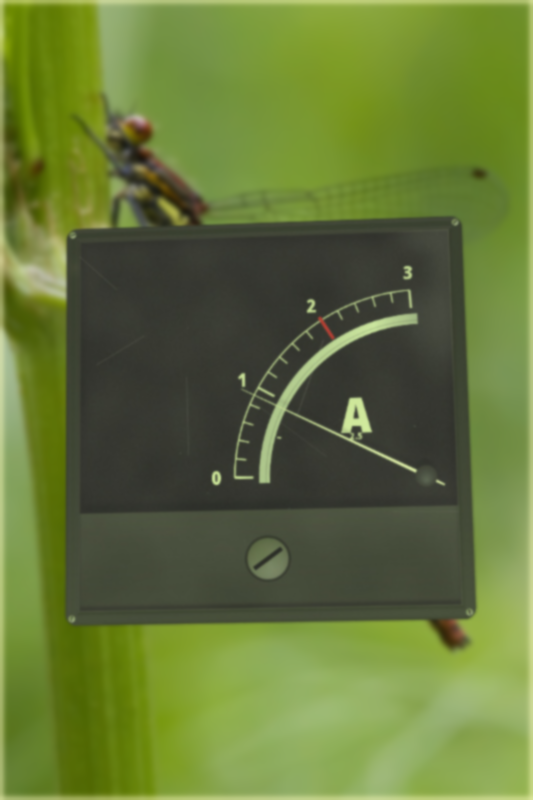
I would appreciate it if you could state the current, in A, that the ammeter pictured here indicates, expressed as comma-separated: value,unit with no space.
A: 0.9,A
